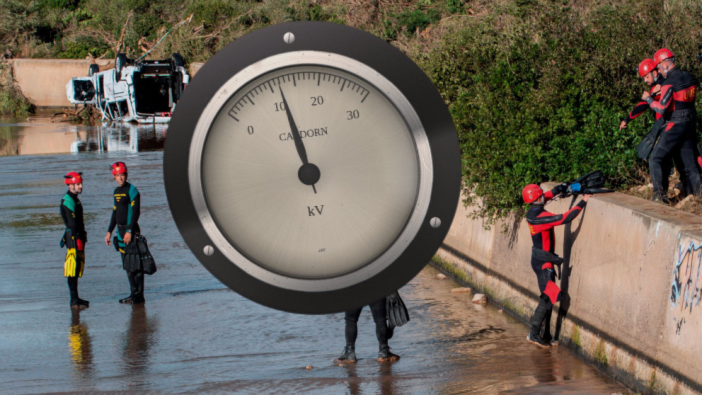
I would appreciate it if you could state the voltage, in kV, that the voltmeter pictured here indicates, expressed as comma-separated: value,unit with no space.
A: 12,kV
